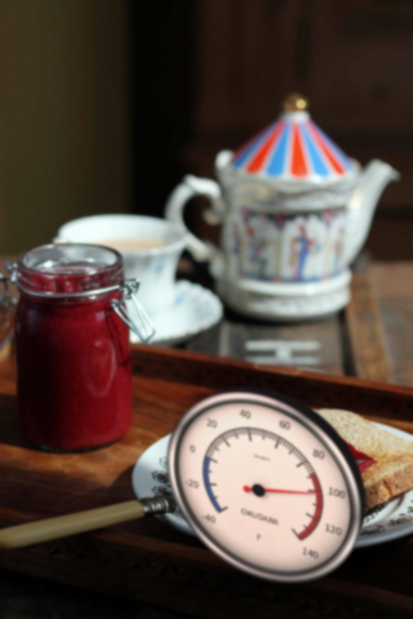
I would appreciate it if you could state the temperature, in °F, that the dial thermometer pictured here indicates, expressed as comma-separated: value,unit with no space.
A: 100,°F
